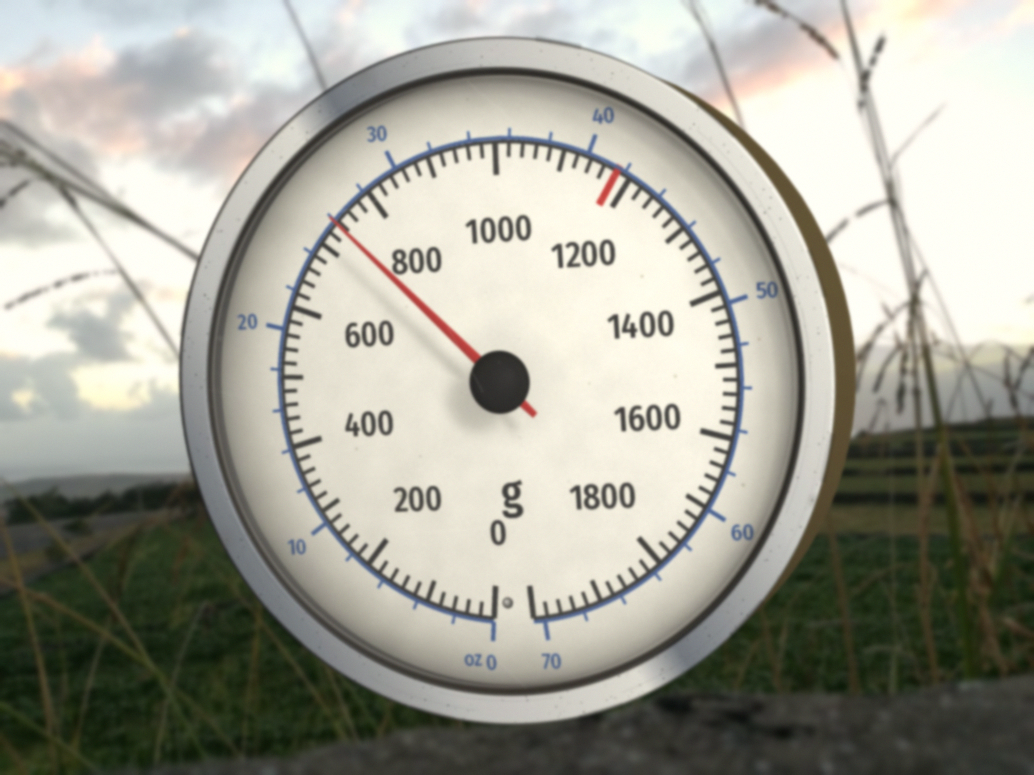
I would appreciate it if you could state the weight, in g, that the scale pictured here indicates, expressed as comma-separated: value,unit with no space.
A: 740,g
